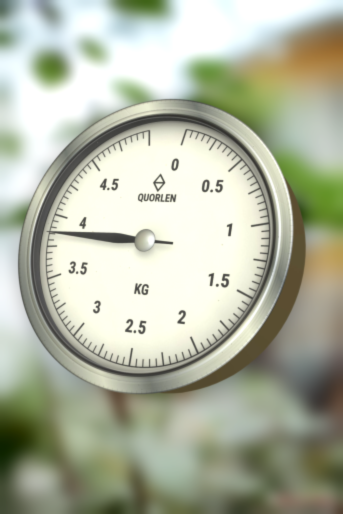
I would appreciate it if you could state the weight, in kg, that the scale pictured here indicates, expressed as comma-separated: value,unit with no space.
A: 3.85,kg
